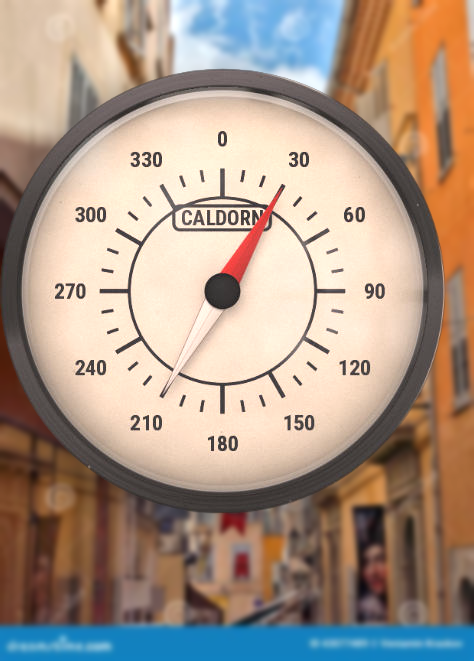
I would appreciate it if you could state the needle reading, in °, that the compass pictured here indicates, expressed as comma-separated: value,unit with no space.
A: 30,°
